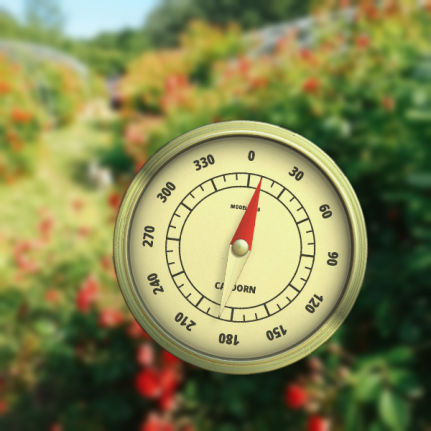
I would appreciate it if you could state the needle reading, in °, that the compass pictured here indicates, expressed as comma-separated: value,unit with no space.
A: 10,°
